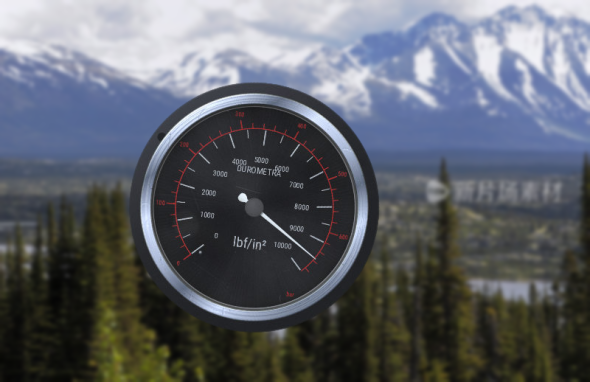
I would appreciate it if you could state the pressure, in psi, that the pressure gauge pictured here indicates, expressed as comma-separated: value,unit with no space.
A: 9500,psi
